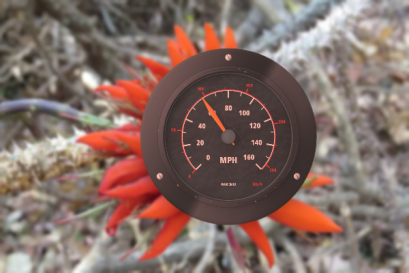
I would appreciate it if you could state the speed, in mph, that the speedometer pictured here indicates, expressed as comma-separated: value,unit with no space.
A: 60,mph
